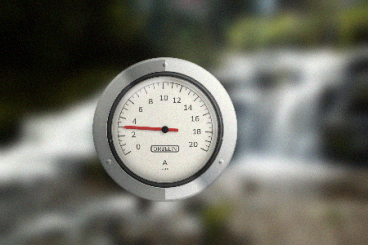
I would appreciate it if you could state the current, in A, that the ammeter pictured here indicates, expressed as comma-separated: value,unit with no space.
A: 3,A
